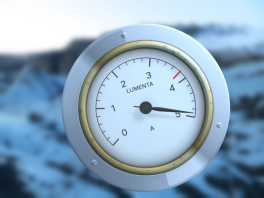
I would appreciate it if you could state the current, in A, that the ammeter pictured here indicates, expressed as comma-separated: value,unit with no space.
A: 4.9,A
